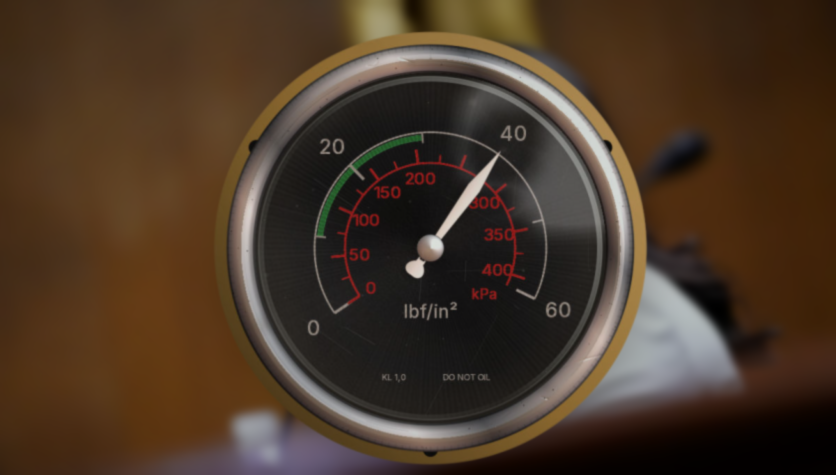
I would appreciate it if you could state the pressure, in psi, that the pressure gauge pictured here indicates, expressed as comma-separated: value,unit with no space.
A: 40,psi
